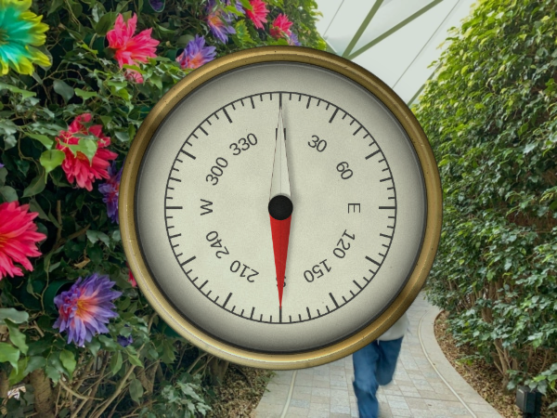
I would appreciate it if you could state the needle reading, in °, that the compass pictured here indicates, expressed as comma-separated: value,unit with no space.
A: 180,°
